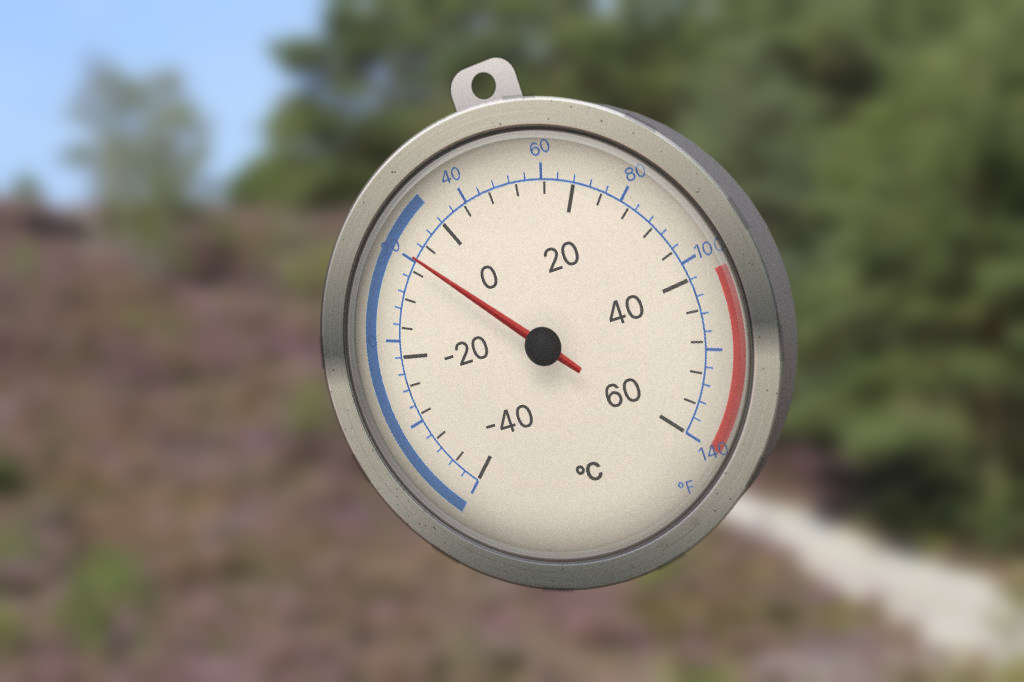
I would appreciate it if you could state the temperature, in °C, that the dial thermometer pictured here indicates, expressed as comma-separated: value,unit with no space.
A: -6,°C
